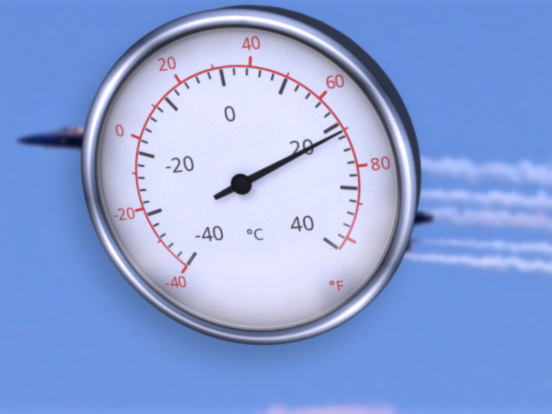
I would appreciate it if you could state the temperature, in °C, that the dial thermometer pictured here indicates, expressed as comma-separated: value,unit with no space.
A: 21,°C
